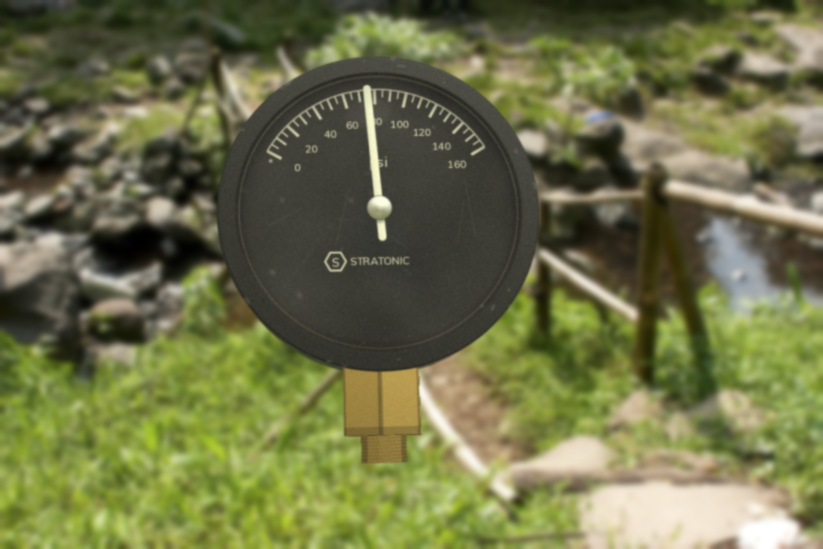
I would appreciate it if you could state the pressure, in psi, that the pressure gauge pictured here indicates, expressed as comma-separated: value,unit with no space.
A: 75,psi
